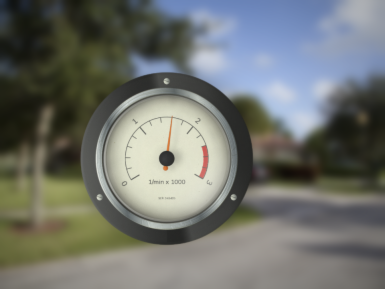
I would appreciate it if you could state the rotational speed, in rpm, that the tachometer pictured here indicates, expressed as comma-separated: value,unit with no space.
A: 1600,rpm
